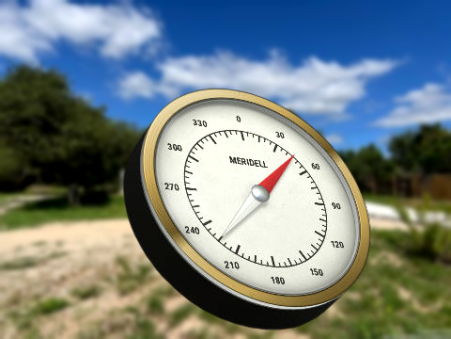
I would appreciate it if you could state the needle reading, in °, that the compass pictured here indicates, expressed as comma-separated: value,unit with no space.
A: 45,°
